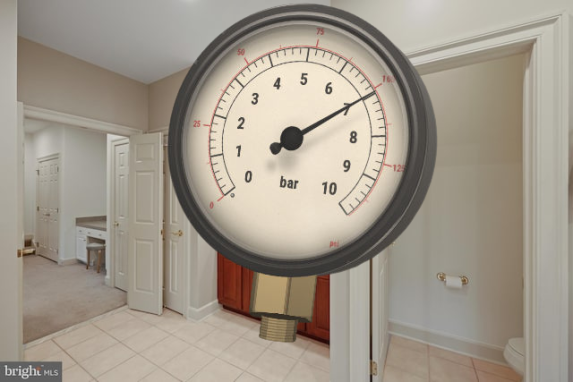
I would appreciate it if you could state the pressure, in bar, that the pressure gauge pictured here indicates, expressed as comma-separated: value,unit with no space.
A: 7,bar
